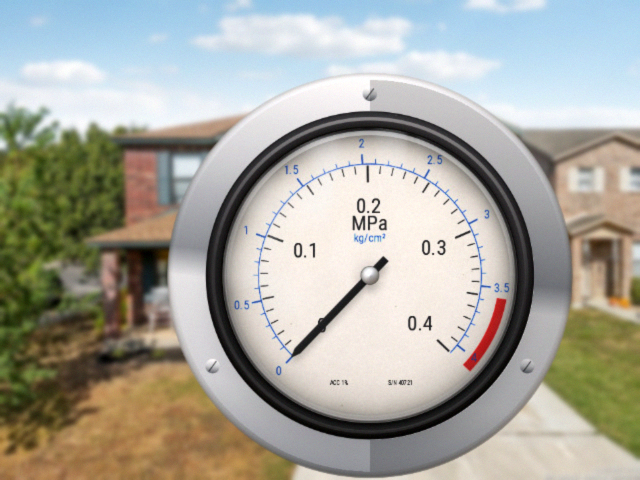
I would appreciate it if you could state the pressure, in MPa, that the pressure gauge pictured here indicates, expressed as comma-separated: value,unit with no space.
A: 0,MPa
